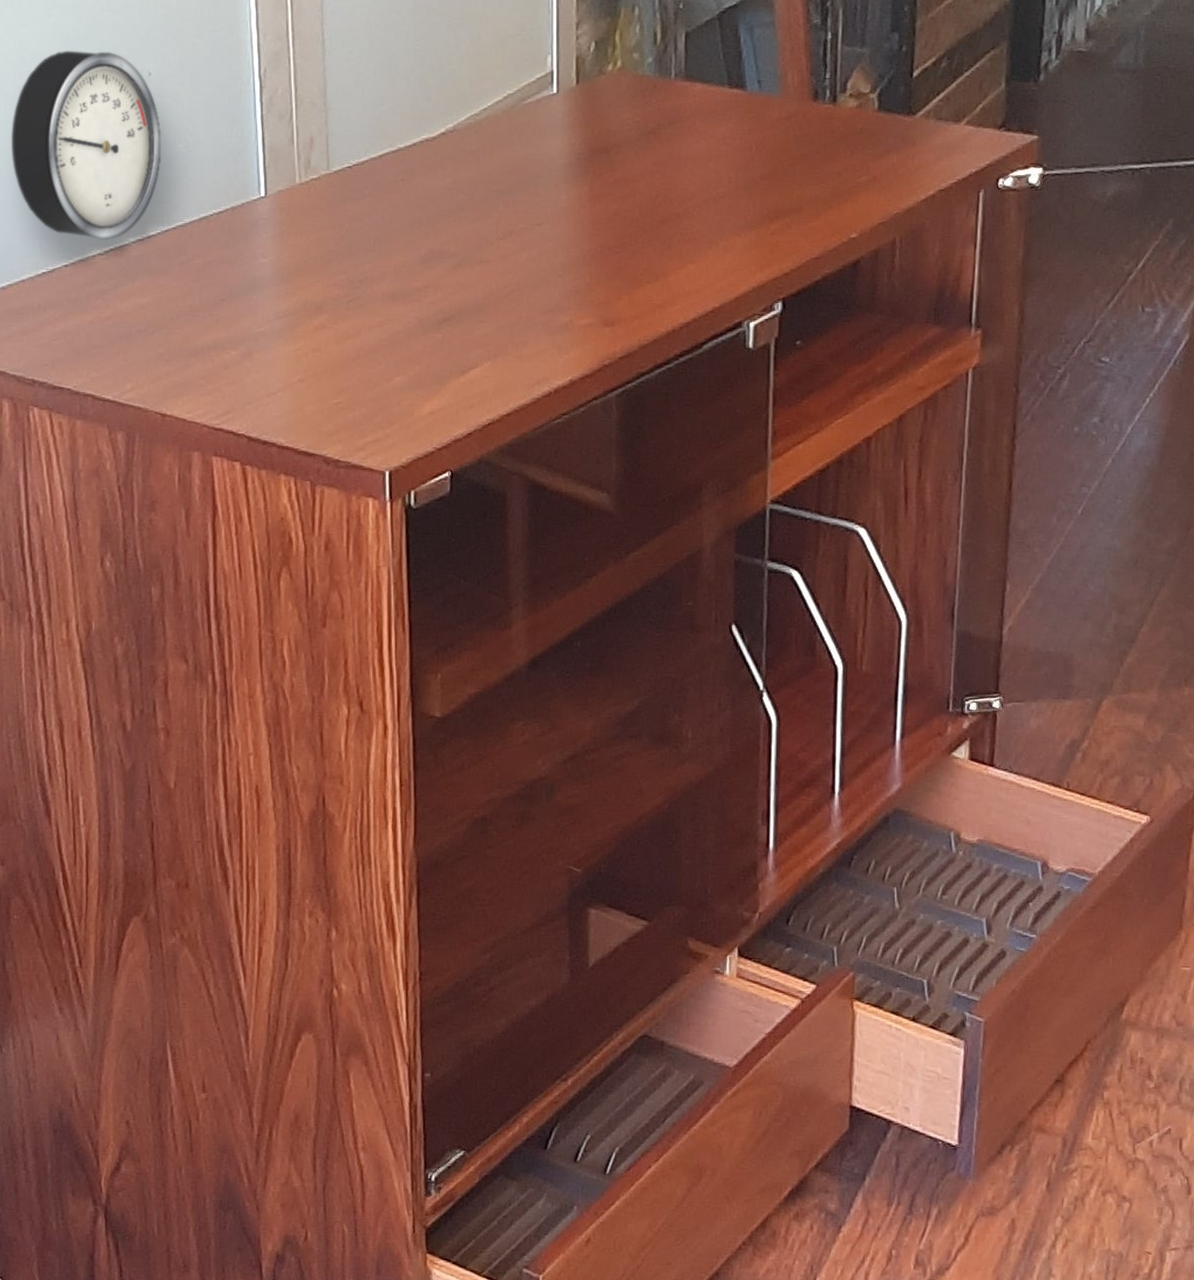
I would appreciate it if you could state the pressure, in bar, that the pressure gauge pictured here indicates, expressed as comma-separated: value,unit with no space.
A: 5,bar
